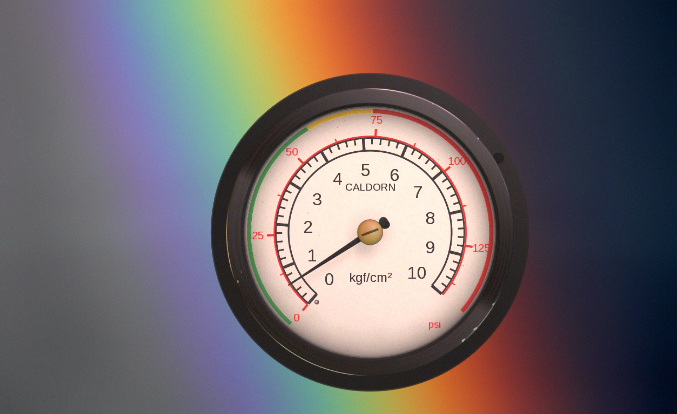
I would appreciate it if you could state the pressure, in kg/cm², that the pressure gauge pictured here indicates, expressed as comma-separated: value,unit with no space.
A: 0.6,kg/cm²
